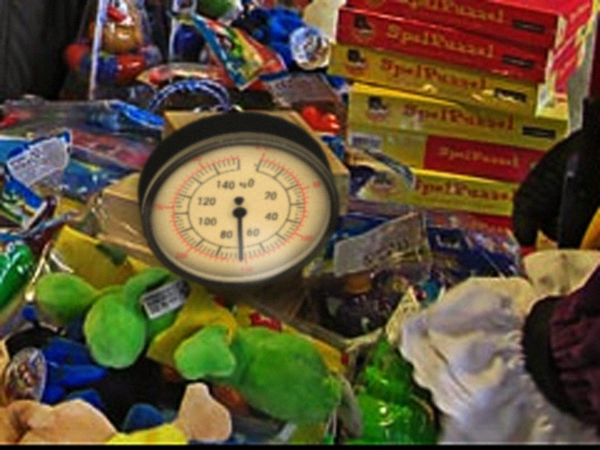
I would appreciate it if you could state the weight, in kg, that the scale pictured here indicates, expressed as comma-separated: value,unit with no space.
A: 70,kg
